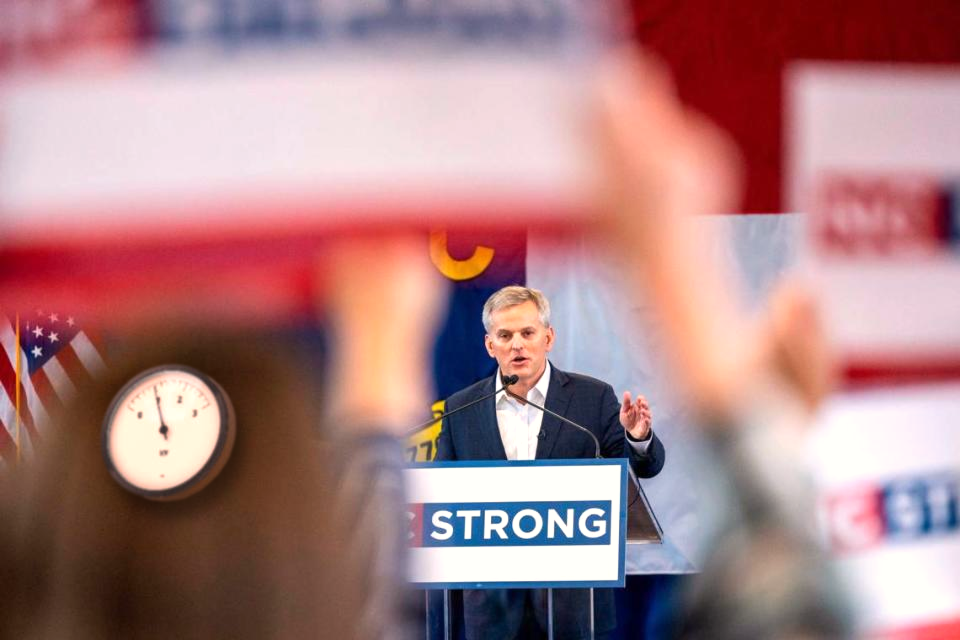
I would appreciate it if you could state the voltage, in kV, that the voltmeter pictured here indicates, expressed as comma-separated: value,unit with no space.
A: 1,kV
